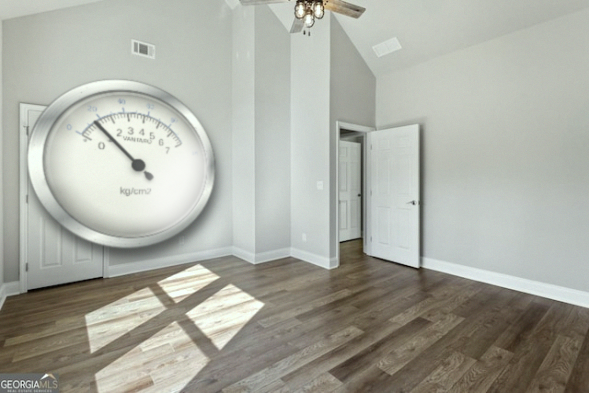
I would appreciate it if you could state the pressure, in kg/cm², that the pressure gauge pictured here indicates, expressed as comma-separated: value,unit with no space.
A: 1,kg/cm²
